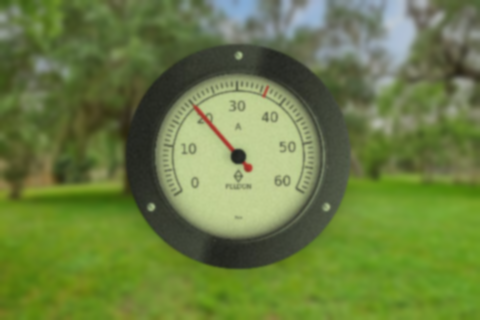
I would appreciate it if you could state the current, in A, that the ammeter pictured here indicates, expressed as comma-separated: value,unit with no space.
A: 20,A
